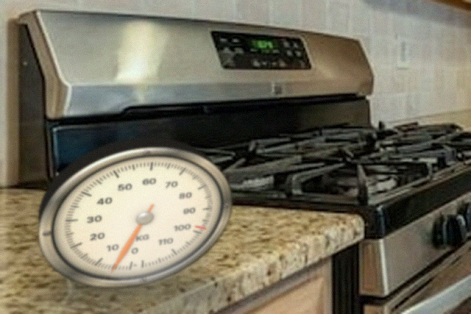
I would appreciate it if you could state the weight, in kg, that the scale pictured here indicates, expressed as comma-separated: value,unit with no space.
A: 5,kg
